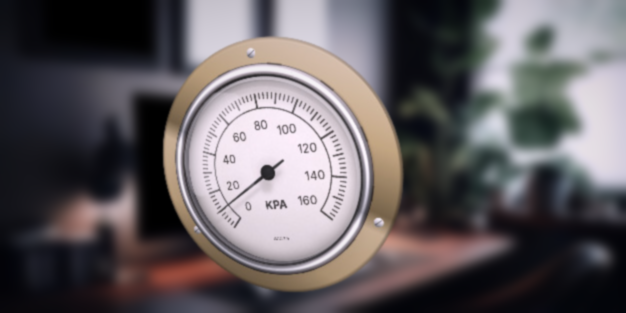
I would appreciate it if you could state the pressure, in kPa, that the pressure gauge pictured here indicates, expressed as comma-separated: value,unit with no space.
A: 10,kPa
